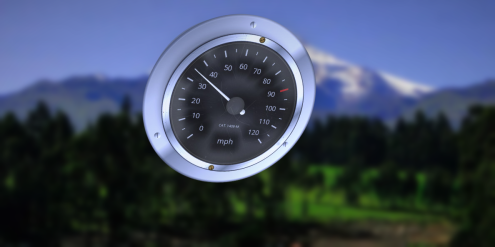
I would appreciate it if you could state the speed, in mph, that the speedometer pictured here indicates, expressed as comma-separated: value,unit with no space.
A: 35,mph
